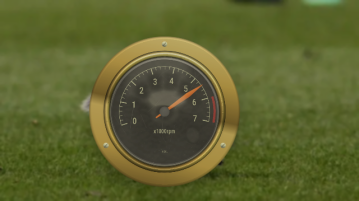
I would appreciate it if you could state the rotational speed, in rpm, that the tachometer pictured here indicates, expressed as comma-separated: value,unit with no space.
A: 5400,rpm
